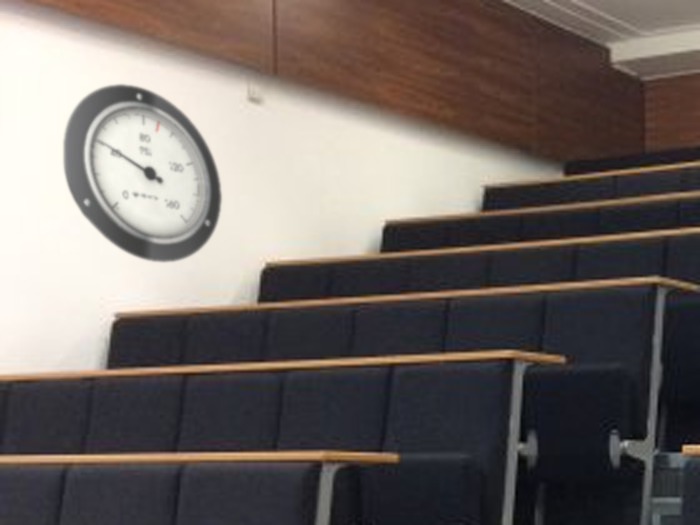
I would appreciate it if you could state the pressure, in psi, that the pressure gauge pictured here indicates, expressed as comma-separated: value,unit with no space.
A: 40,psi
